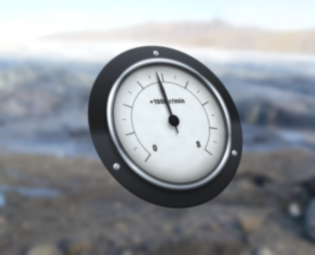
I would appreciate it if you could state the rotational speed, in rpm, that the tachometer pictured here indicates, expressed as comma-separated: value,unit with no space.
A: 3750,rpm
